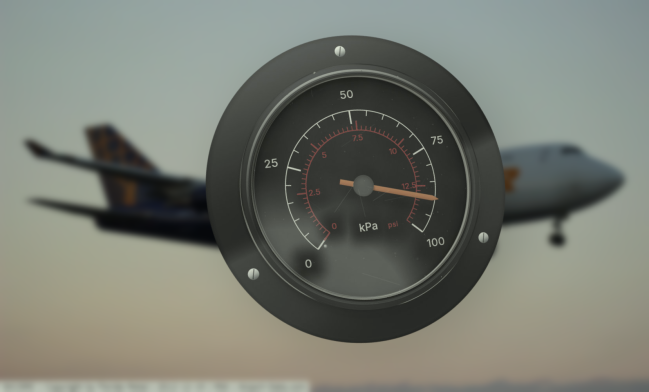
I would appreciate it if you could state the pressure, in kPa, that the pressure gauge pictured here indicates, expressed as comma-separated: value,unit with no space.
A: 90,kPa
